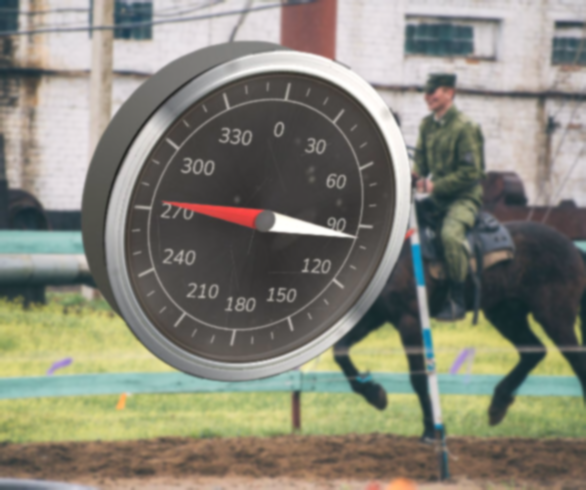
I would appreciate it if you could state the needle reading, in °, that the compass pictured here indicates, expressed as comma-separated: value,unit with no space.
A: 275,°
